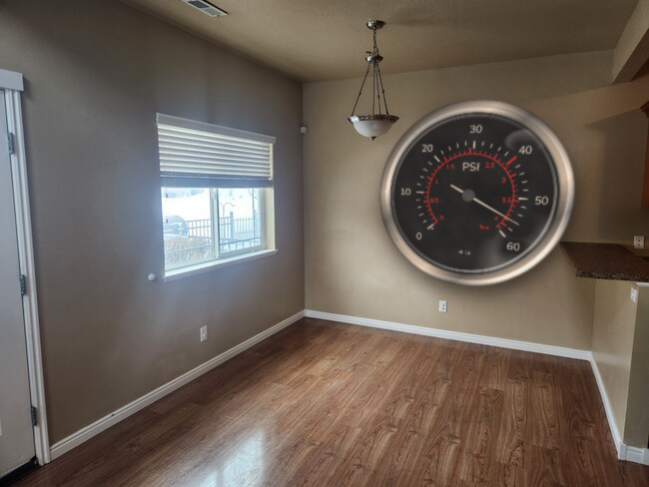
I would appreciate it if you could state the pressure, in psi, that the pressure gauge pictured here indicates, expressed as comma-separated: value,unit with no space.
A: 56,psi
